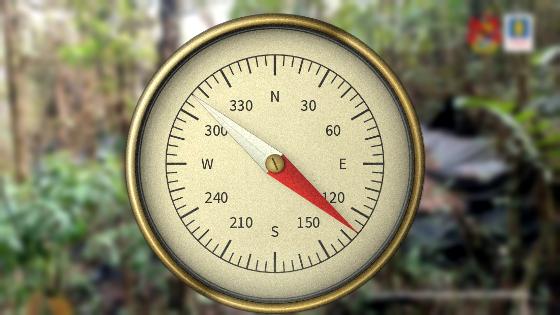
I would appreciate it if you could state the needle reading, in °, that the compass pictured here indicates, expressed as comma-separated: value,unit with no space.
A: 130,°
